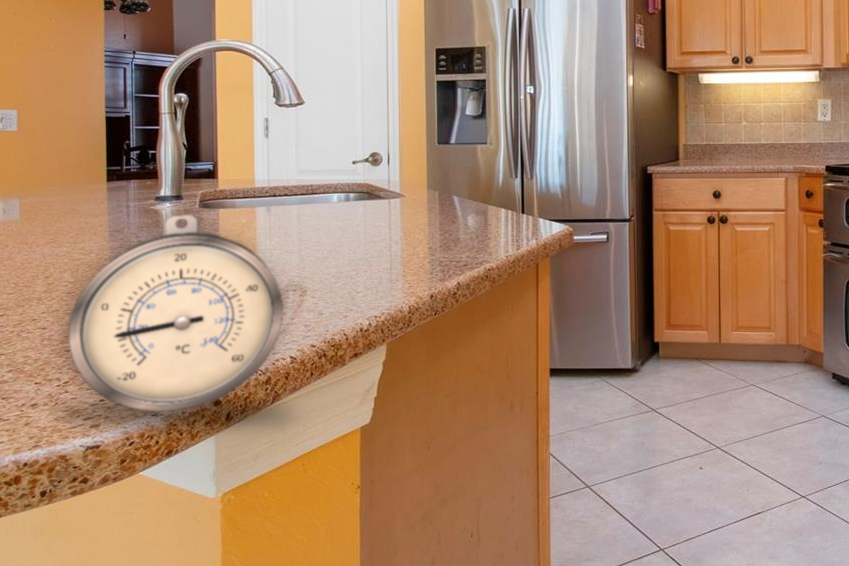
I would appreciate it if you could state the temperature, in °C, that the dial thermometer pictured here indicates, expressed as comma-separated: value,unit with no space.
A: -8,°C
